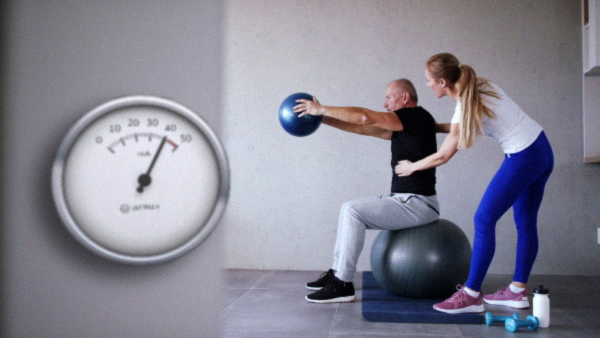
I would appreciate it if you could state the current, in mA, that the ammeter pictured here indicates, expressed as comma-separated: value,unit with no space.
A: 40,mA
